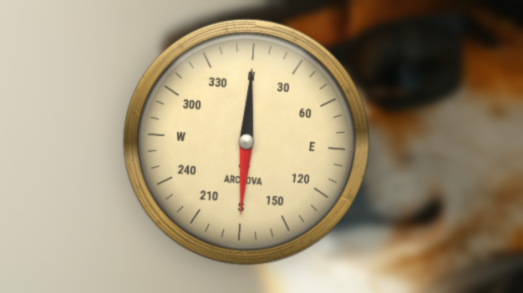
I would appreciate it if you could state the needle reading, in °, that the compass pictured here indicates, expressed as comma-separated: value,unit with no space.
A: 180,°
